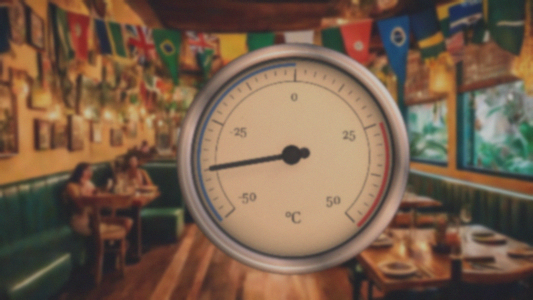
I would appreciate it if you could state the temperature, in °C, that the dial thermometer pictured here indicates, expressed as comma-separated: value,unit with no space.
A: -37.5,°C
